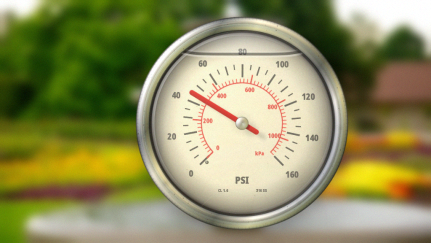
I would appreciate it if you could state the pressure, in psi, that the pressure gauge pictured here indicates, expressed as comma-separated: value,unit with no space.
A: 45,psi
